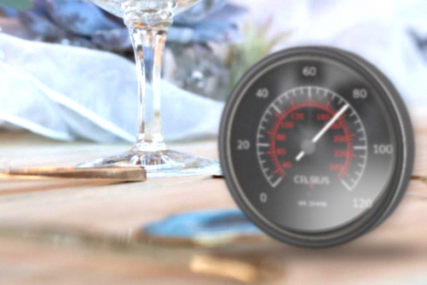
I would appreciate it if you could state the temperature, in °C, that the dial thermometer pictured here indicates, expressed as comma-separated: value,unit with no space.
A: 80,°C
